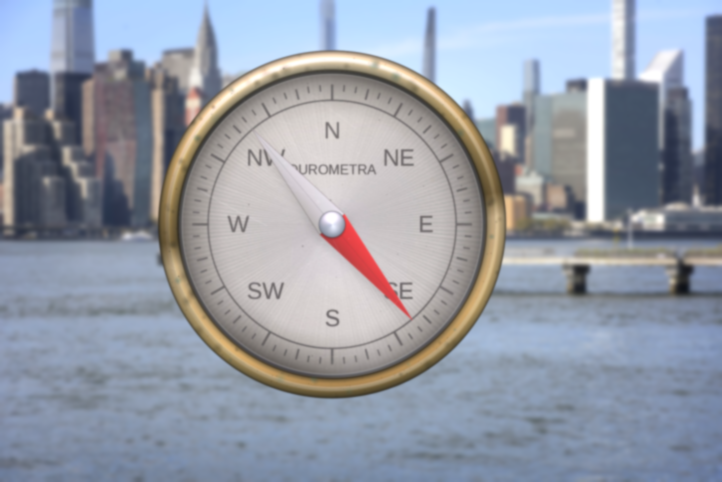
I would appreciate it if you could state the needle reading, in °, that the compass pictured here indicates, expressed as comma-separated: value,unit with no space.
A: 140,°
